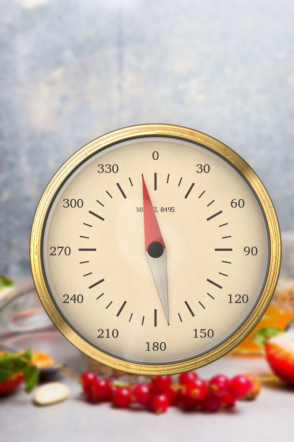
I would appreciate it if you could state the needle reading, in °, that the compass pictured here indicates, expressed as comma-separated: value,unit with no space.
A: 350,°
